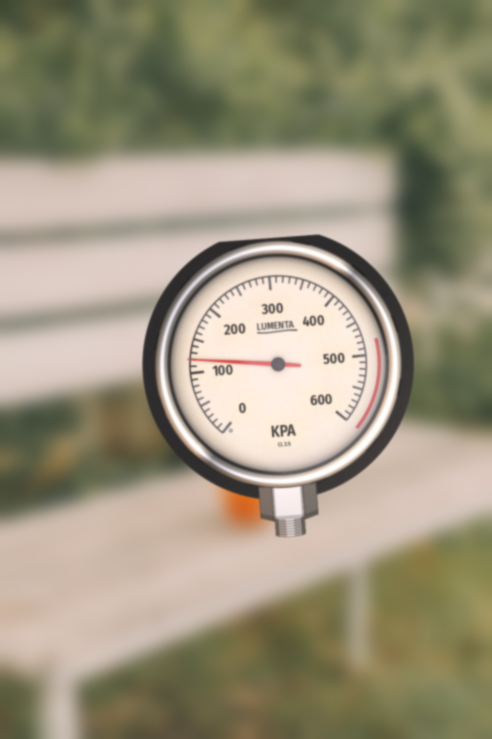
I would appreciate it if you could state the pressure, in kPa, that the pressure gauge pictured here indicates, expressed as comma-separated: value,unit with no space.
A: 120,kPa
